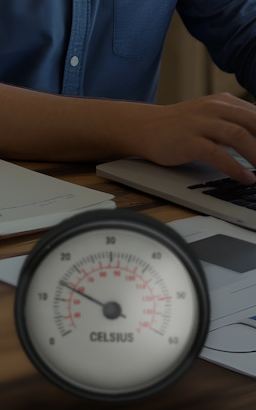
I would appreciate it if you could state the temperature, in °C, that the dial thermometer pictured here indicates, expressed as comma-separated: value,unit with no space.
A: 15,°C
